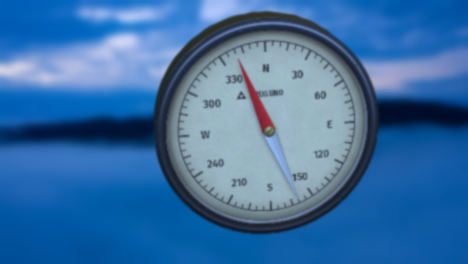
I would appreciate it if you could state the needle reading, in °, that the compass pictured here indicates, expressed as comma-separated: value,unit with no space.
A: 340,°
